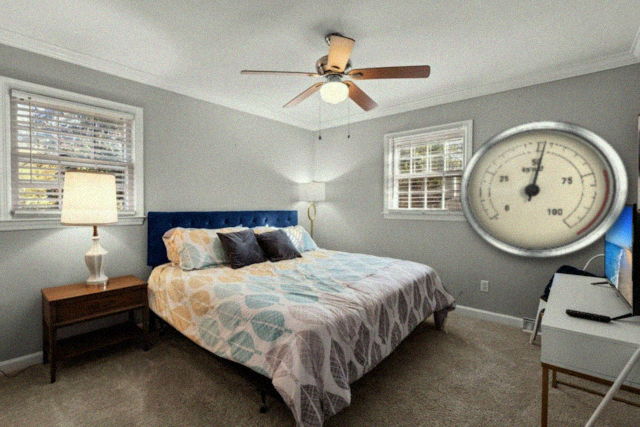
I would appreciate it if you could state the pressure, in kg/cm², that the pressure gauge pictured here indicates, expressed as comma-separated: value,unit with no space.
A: 52.5,kg/cm²
